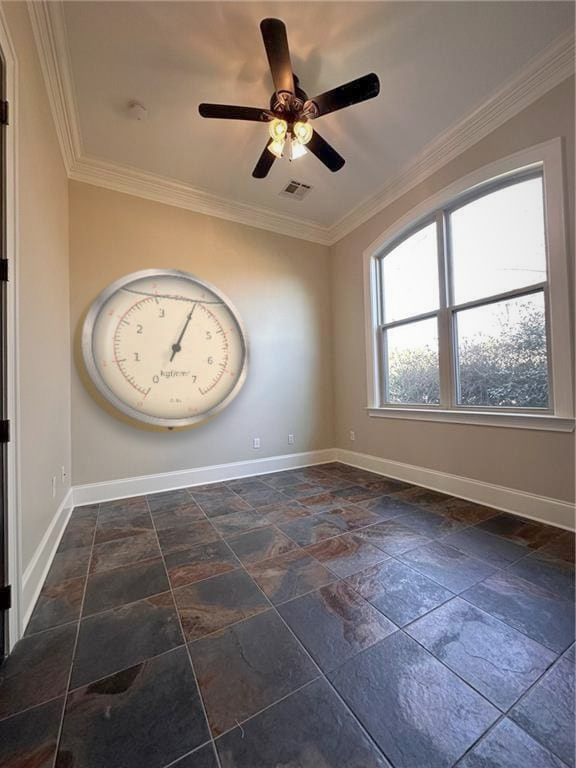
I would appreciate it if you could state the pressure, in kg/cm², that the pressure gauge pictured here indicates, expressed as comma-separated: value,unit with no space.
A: 4,kg/cm²
